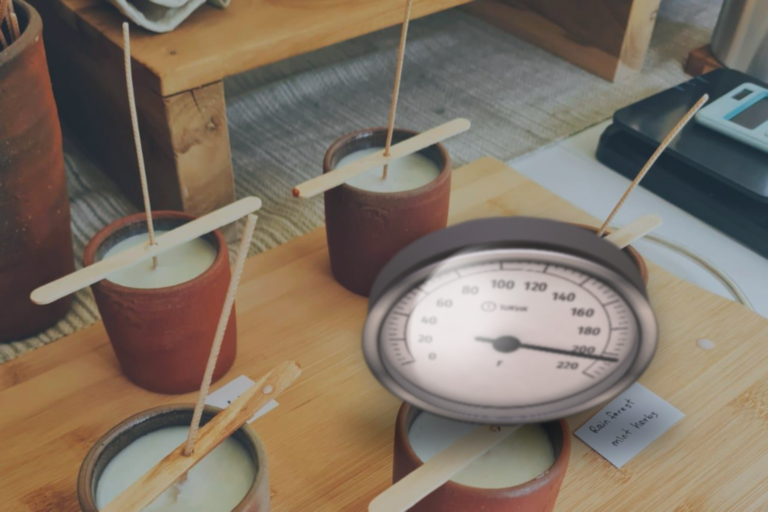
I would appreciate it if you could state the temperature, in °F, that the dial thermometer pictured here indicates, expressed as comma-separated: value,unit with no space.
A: 200,°F
